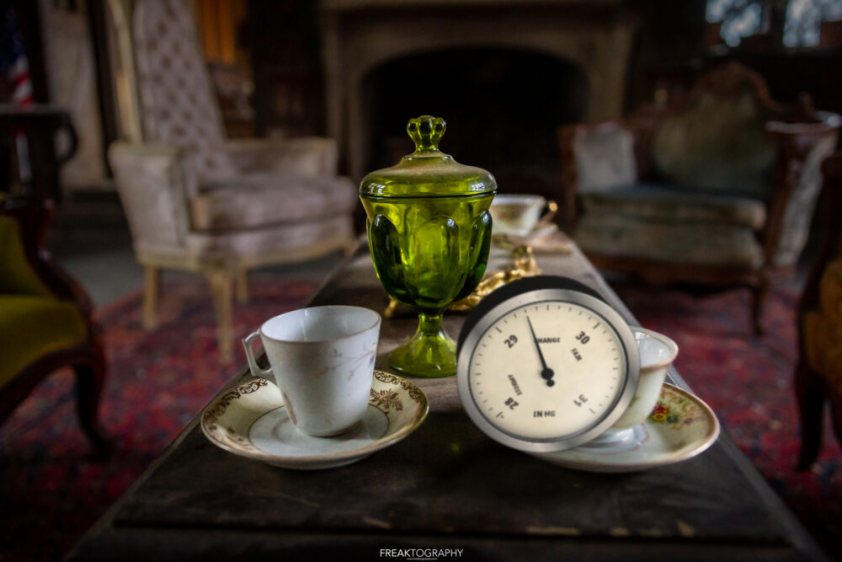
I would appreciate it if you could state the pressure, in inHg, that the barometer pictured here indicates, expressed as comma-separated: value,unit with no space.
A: 29.3,inHg
